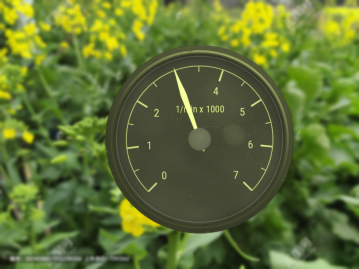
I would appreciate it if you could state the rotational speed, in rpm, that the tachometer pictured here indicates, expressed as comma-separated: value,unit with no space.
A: 3000,rpm
